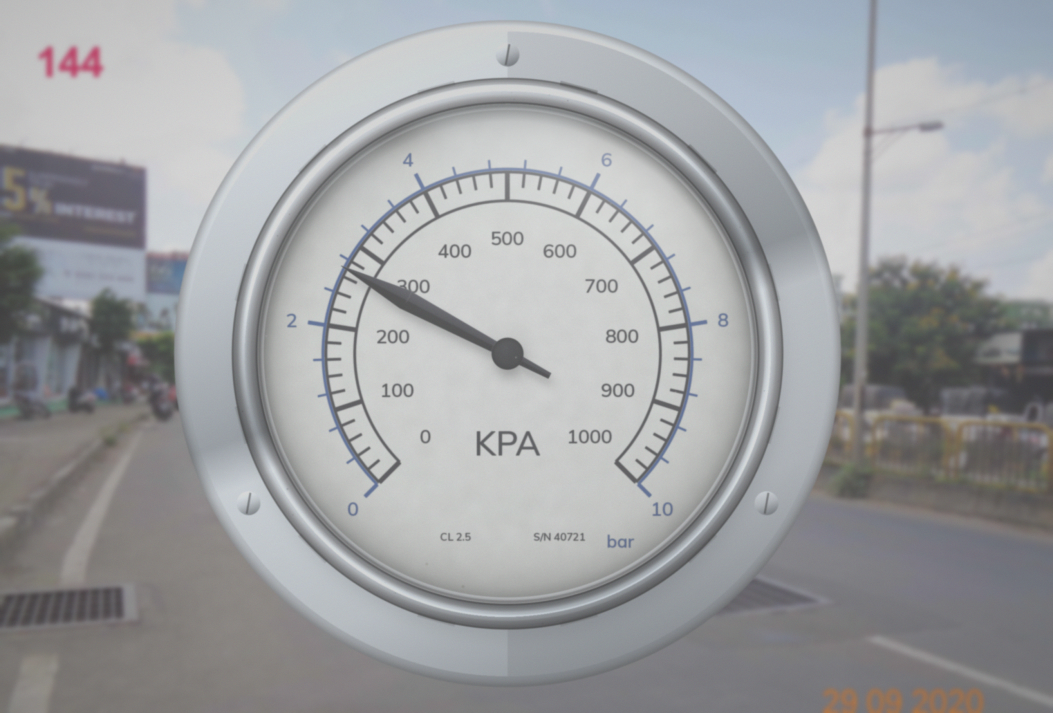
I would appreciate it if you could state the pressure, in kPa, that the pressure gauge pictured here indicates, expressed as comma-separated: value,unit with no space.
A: 270,kPa
